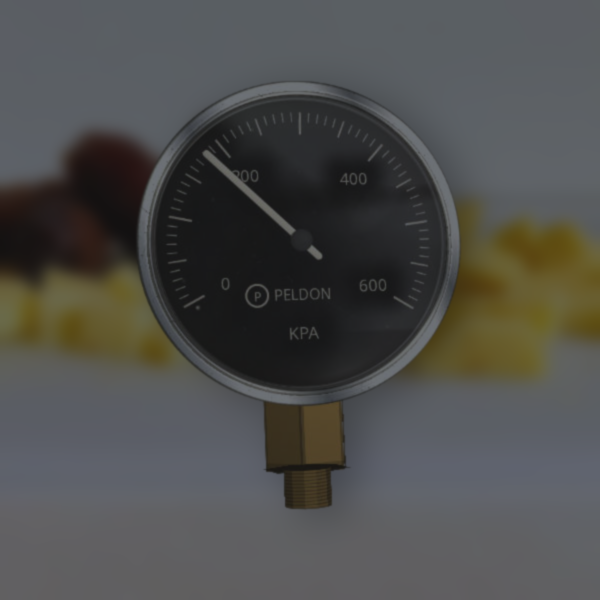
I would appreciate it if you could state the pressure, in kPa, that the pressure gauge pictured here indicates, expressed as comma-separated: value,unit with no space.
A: 180,kPa
